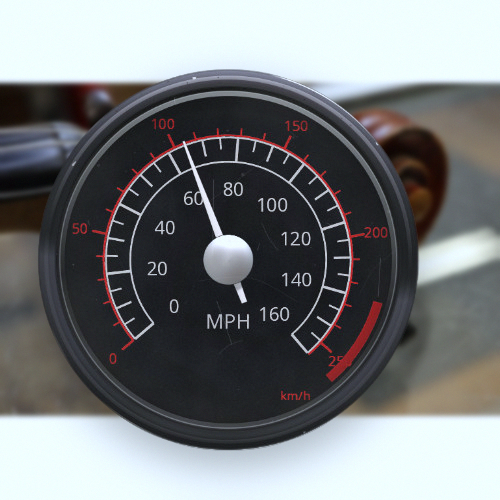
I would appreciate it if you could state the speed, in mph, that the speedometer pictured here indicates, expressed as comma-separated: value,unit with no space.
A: 65,mph
